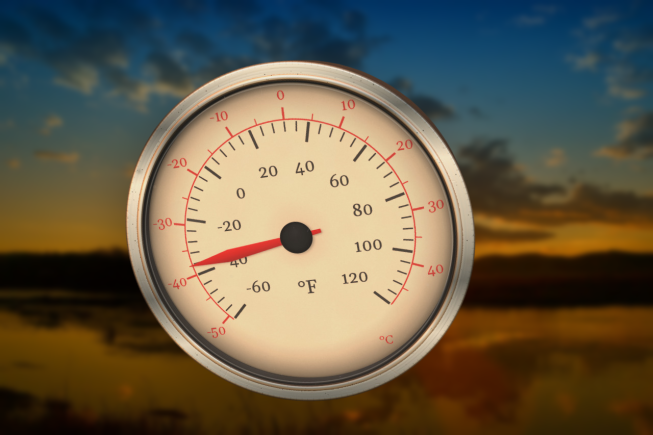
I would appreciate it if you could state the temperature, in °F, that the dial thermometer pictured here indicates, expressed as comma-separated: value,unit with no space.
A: -36,°F
